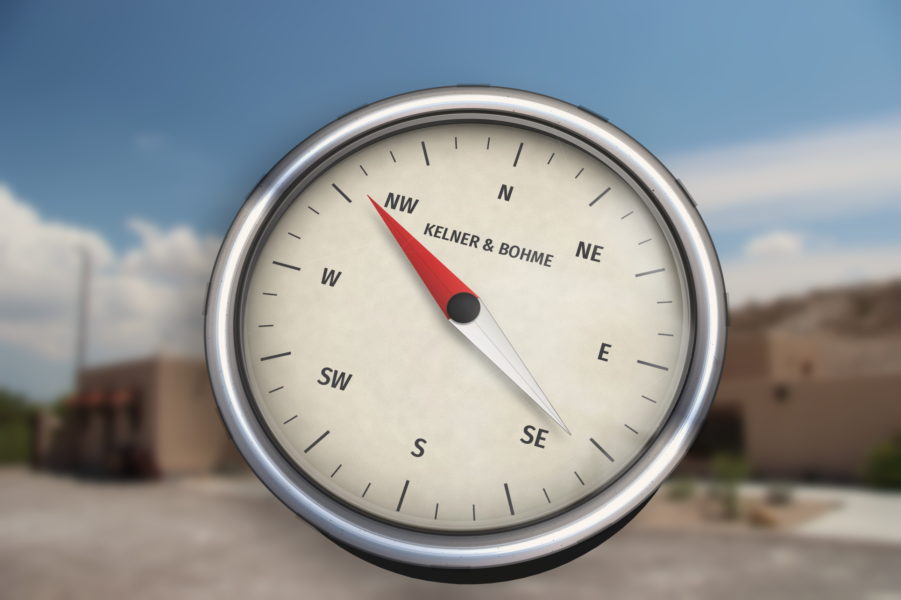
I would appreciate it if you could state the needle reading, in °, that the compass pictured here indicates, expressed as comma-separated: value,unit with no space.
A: 305,°
